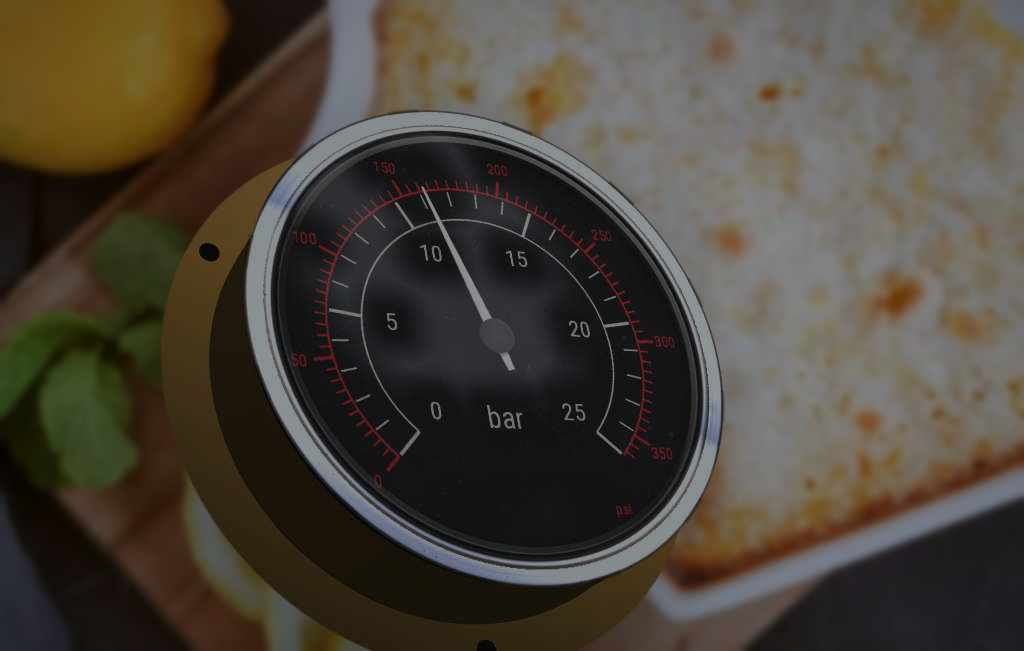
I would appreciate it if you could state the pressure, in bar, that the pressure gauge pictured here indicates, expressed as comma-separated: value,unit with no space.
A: 11,bar
